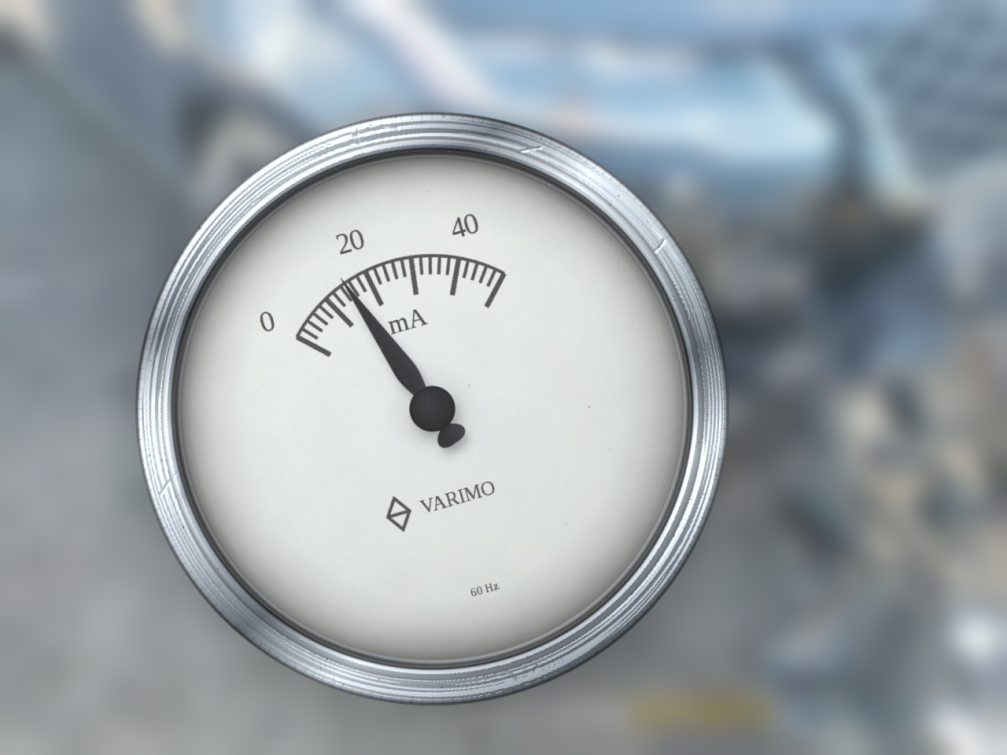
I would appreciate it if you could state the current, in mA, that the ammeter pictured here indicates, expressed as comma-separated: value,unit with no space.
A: 15,mA
